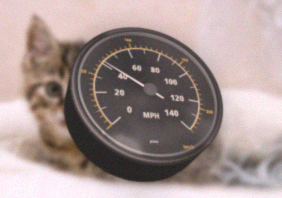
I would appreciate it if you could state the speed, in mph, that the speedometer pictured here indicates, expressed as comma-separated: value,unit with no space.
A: 40,mph
